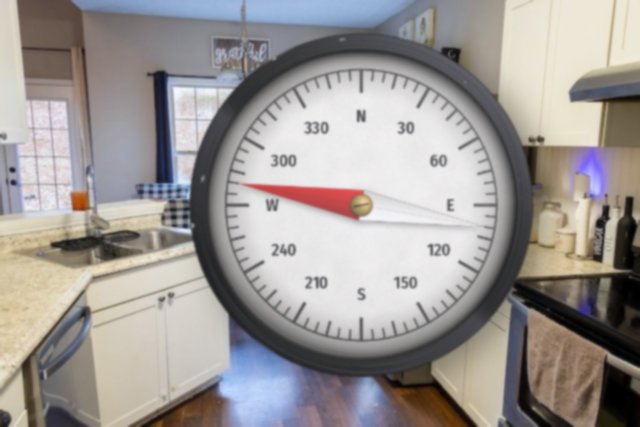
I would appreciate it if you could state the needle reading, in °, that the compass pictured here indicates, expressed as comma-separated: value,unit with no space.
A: 280,°
